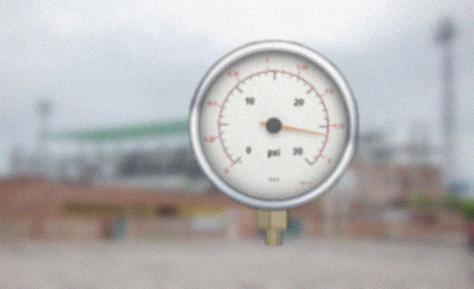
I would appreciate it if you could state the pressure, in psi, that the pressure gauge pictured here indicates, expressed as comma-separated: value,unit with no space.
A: 26,psi
